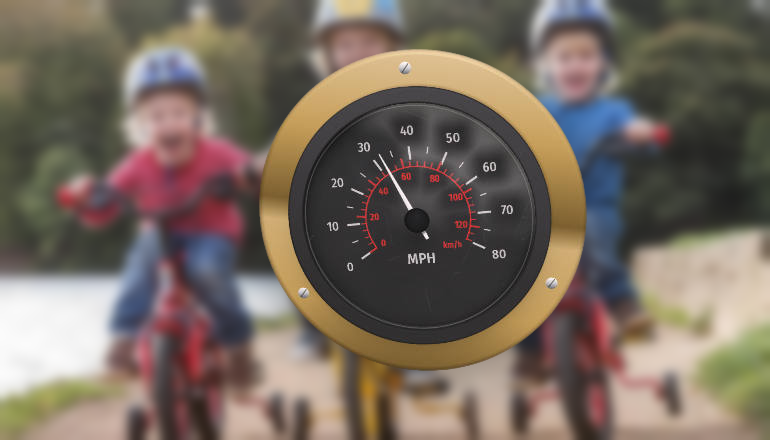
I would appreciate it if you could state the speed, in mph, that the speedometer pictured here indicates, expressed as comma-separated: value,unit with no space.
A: 32.5,mph
